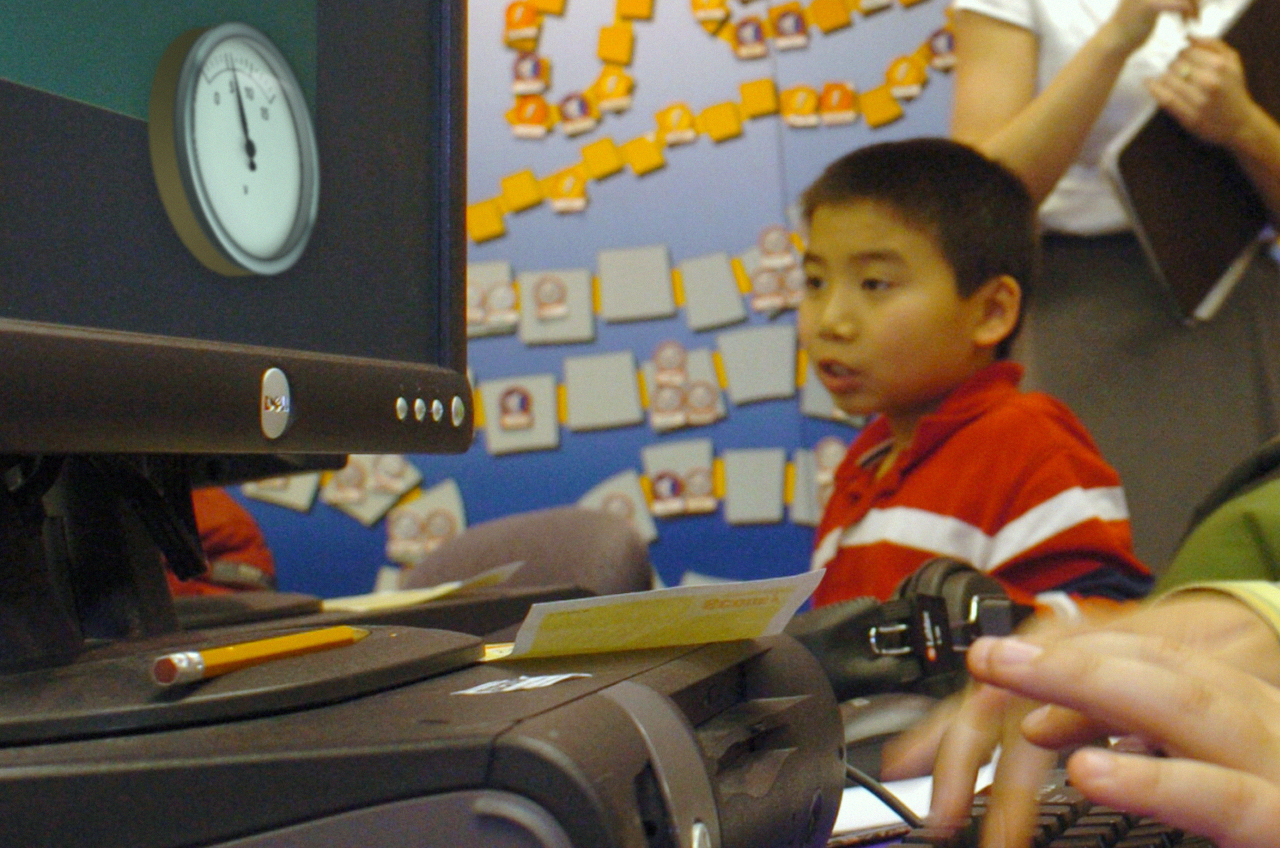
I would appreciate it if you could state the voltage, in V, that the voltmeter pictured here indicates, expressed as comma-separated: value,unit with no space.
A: 5,V
